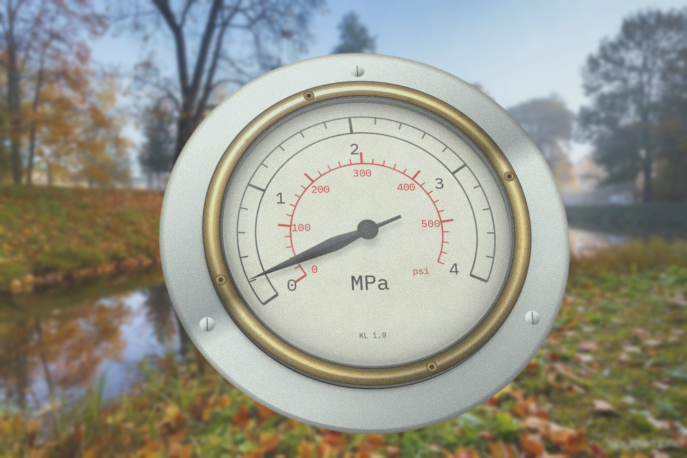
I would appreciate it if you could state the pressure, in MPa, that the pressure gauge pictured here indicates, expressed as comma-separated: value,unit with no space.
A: 0.2,MPa
